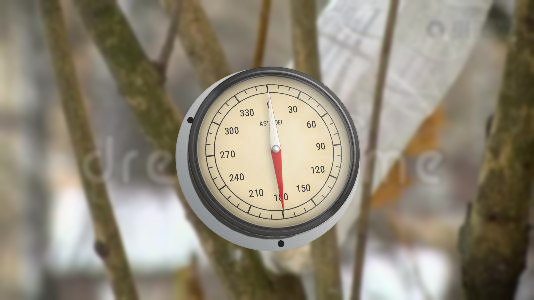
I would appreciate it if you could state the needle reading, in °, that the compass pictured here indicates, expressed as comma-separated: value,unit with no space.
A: 180,°
